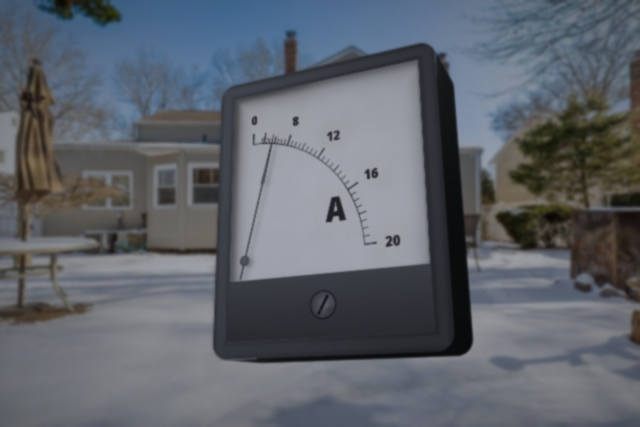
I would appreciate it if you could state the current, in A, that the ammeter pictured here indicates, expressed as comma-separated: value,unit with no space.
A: 6,A
